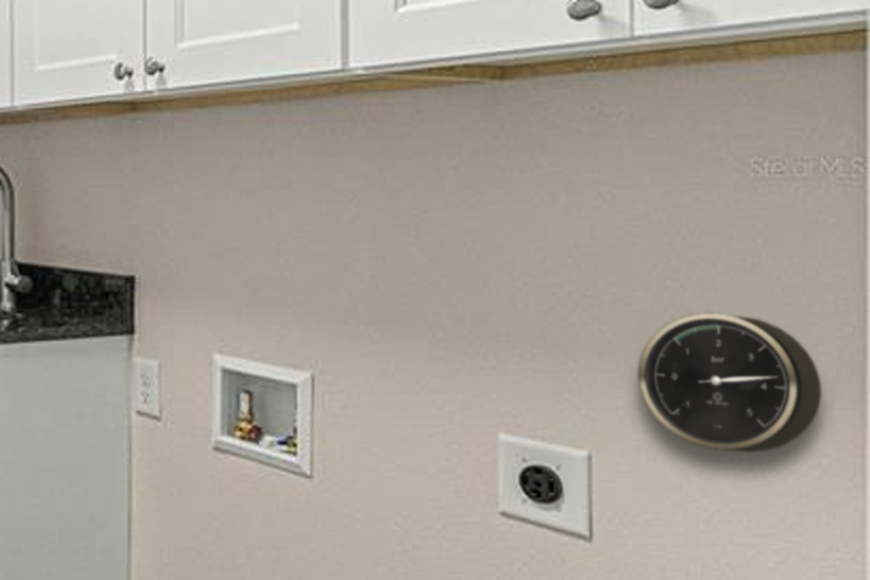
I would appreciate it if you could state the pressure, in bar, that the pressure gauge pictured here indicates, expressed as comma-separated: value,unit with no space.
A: 3.75,bar
